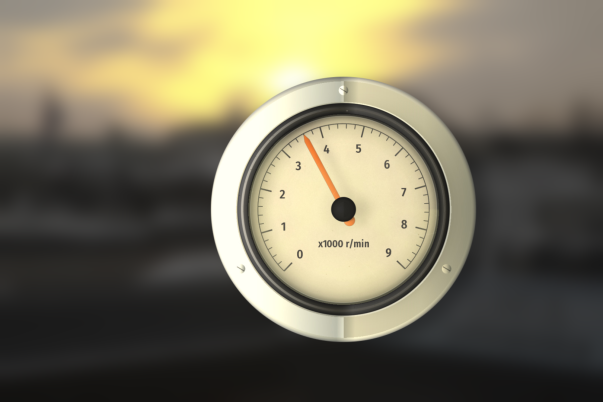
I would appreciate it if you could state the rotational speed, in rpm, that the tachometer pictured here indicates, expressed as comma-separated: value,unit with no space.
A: 3600,rpm
